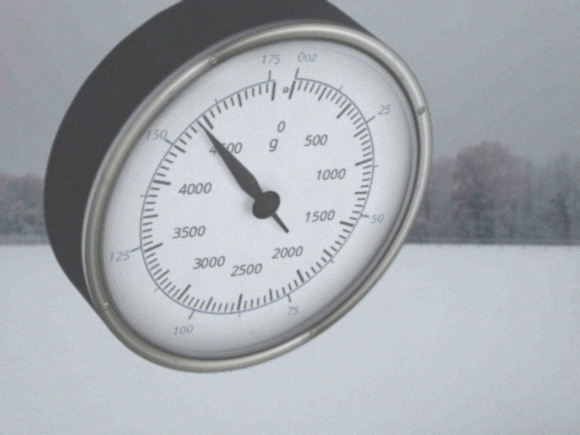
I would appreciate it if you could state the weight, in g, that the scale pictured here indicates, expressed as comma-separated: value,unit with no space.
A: 4450,g
